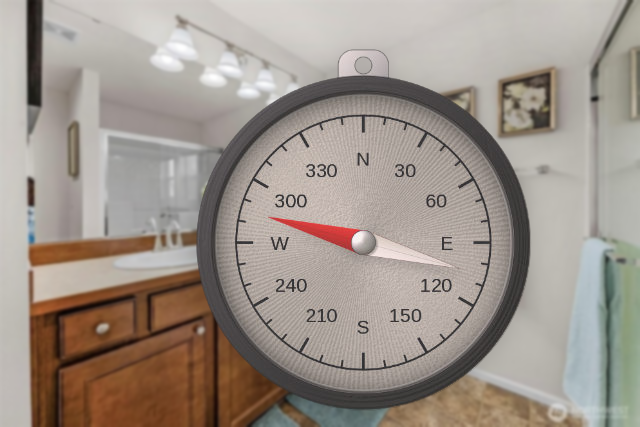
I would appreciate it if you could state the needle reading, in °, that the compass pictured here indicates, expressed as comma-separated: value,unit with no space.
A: 285,°
